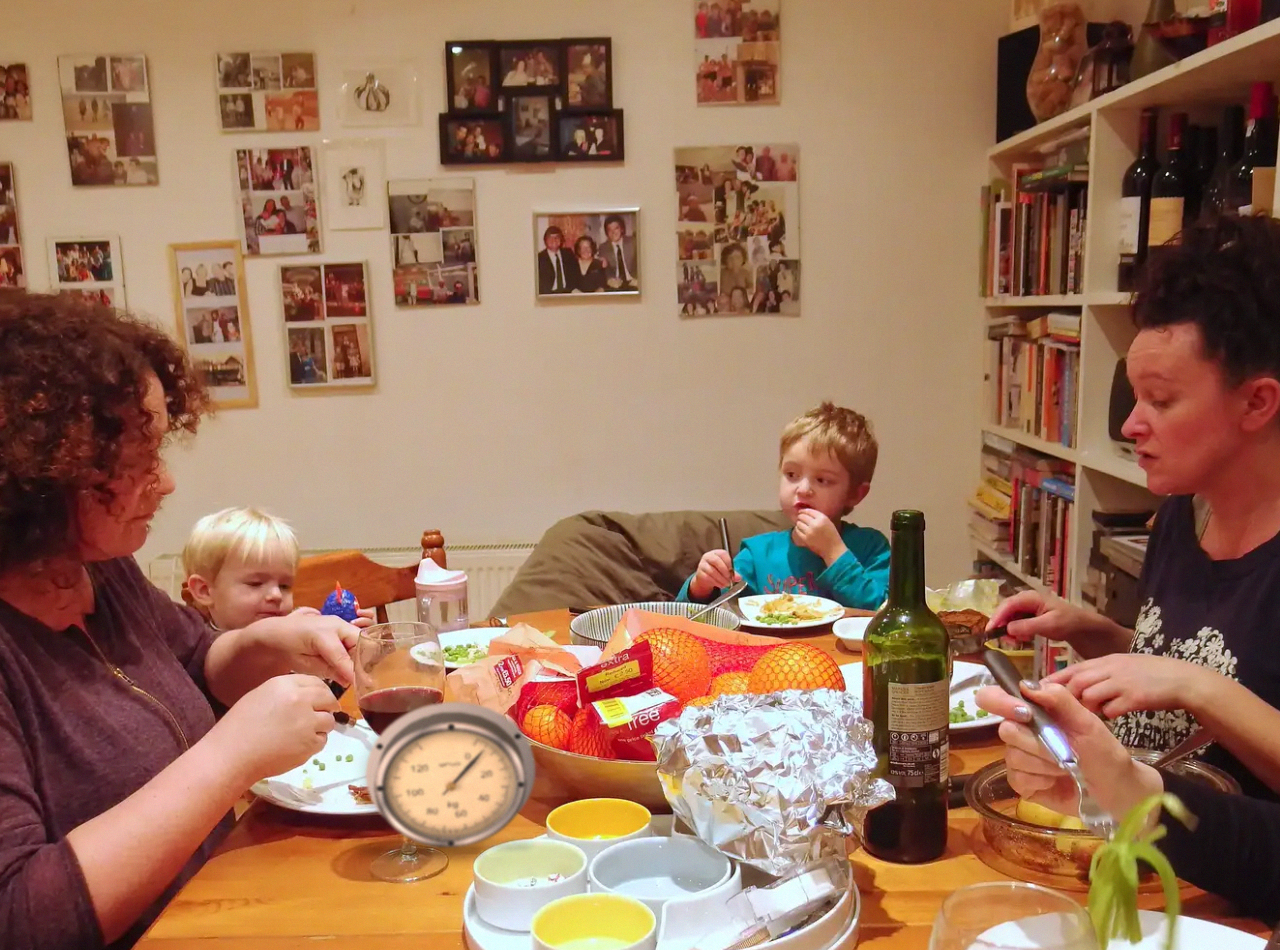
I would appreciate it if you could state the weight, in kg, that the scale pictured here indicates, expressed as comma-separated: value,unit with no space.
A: 5,kg
